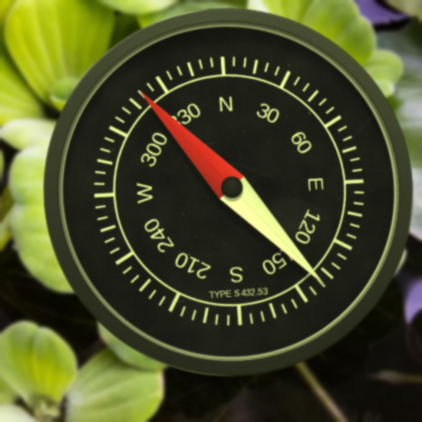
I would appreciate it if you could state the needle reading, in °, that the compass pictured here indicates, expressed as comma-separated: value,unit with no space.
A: 320,°
